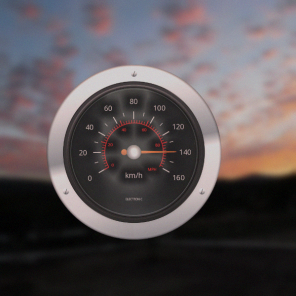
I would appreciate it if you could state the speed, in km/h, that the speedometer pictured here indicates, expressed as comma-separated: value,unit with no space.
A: 140,km/h
